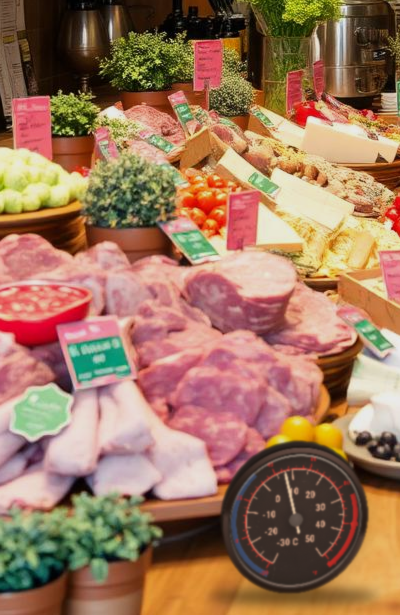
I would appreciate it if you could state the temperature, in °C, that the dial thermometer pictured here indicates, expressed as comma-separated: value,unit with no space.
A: 7.5,°C
